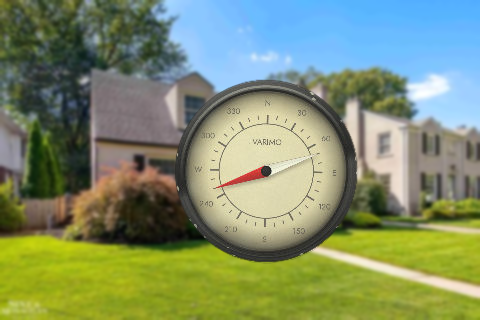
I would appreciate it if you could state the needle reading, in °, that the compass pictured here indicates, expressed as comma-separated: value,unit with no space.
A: 250,°
